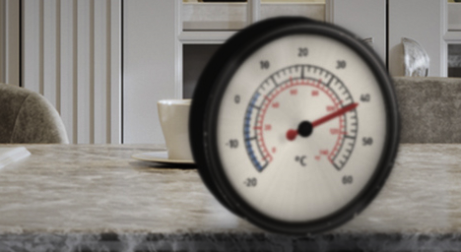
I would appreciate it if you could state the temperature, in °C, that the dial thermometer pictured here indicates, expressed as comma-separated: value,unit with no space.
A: 40,°C
